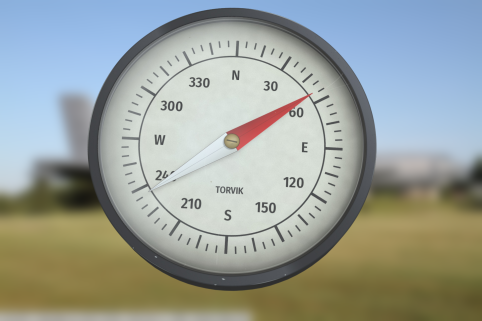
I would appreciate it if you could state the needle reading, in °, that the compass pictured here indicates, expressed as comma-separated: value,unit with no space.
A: 55,°
